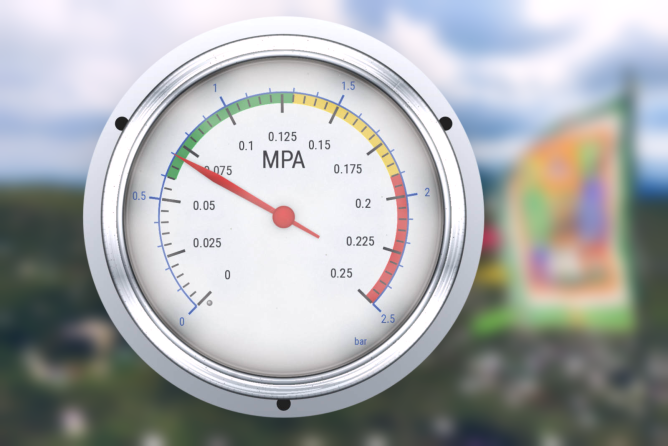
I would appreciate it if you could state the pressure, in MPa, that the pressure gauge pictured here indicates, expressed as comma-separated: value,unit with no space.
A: 0.07,MPa
